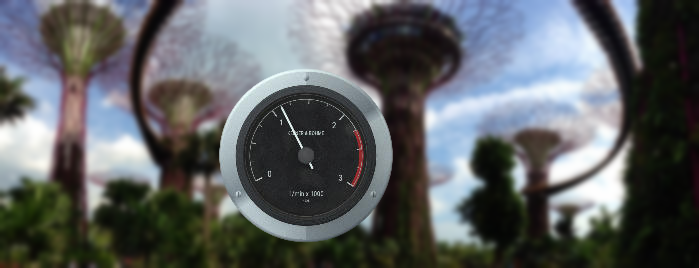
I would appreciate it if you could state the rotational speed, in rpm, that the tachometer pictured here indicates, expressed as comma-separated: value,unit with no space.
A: 1125,rpm
